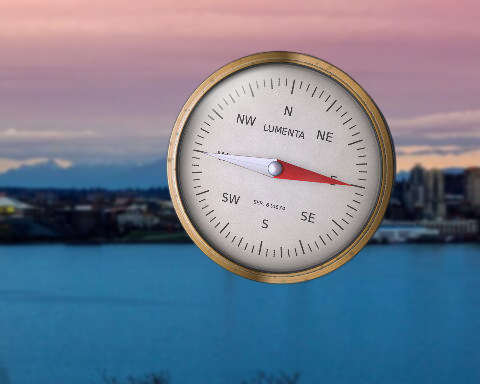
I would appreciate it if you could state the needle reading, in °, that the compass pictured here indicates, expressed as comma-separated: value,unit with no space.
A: 90,°
